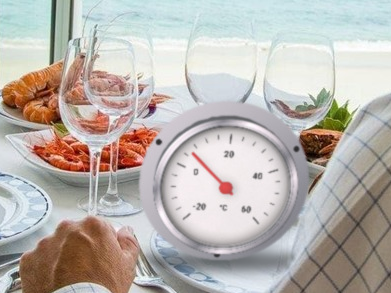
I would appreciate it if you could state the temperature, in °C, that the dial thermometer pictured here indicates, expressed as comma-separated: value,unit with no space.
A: 6,°C
